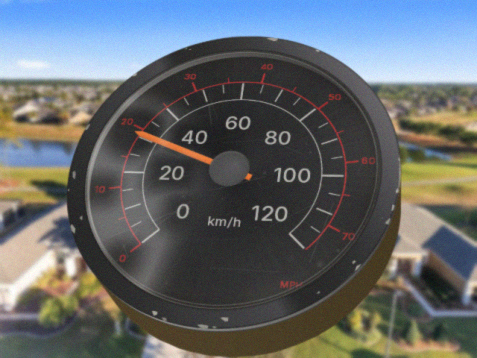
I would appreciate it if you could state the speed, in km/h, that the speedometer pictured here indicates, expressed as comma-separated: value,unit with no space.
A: 30,km/h
